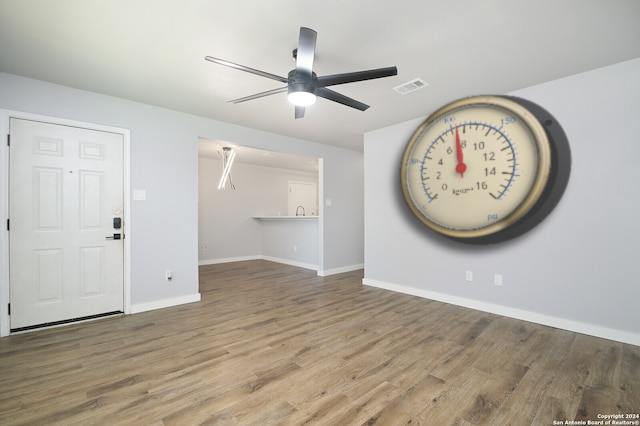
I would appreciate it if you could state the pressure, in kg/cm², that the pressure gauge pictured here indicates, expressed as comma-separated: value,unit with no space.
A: 7.5,kg/cm²
